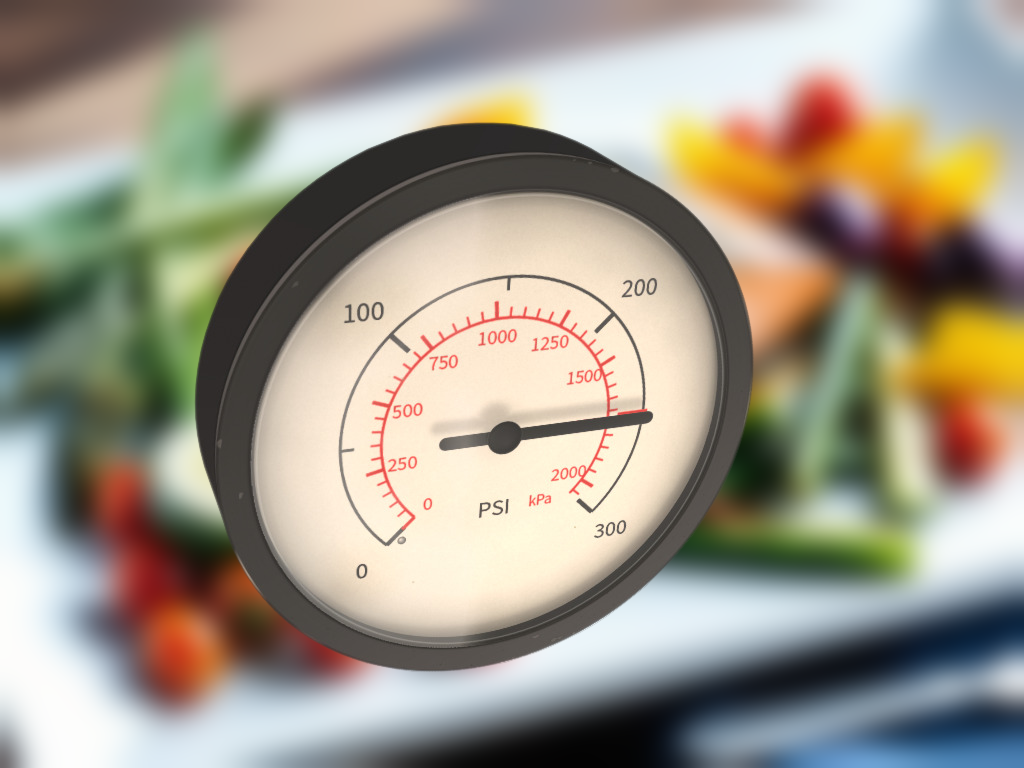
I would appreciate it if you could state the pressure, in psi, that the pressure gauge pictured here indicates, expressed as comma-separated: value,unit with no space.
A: 250,psi
